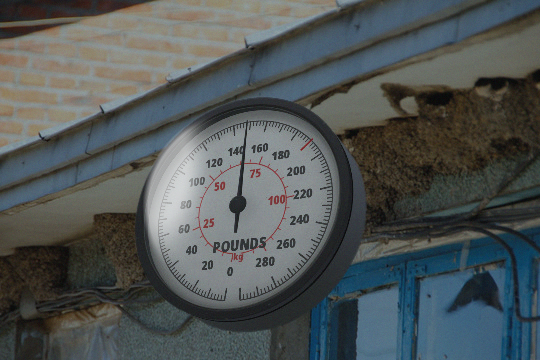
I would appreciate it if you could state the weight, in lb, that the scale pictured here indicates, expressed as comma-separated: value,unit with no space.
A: 150,lb
